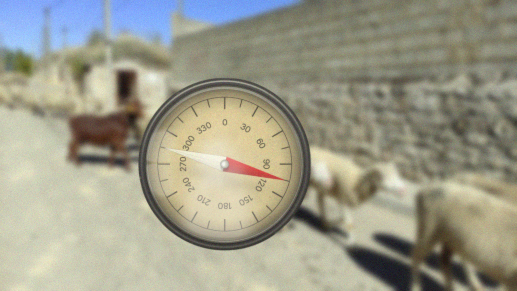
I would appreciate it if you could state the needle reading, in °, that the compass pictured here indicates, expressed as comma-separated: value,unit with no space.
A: 105,°
